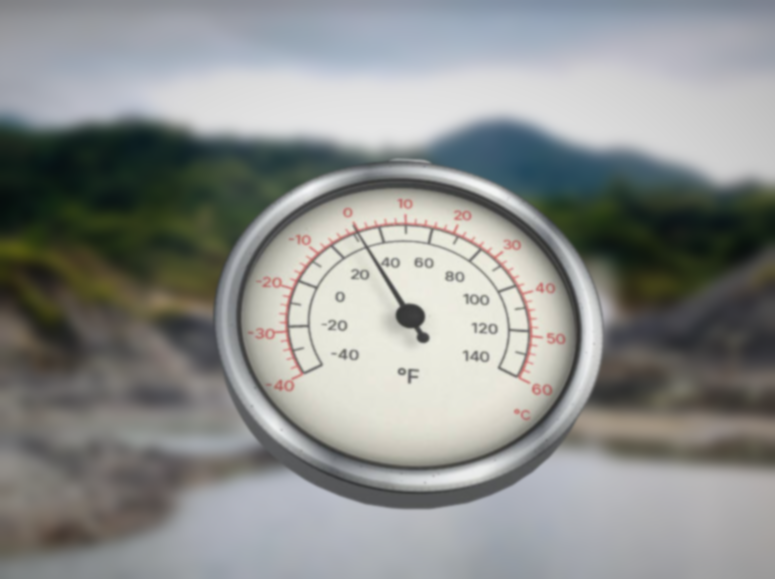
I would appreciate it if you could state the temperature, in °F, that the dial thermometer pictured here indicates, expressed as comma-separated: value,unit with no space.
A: 30,°F
